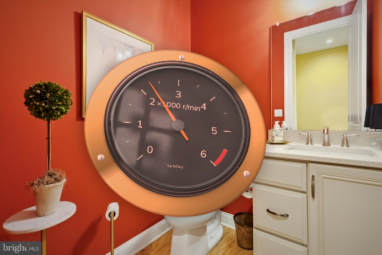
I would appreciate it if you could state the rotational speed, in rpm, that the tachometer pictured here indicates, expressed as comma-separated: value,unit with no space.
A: 2250,rpm
